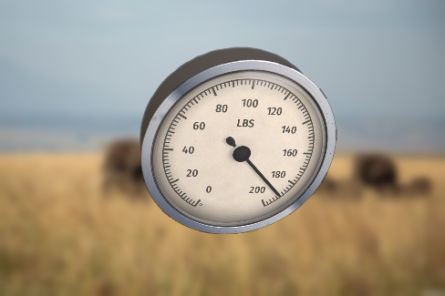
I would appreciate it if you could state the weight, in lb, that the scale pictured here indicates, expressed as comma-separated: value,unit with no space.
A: 190,lb
